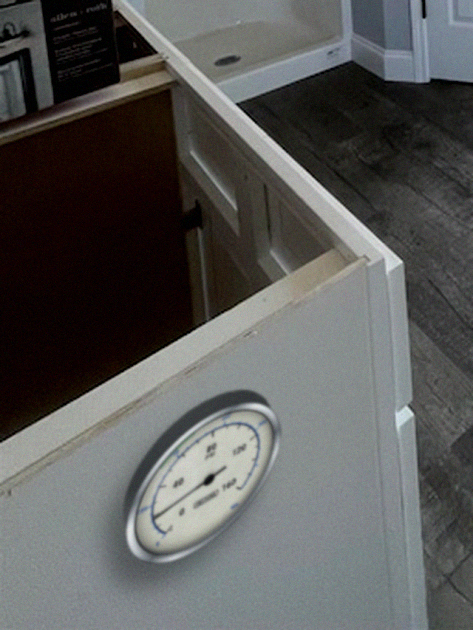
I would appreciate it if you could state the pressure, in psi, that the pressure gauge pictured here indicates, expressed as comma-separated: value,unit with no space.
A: 20,psi
